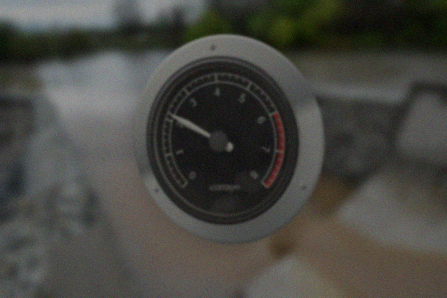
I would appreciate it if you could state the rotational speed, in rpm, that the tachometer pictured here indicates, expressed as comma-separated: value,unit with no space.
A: 2200,rpm
